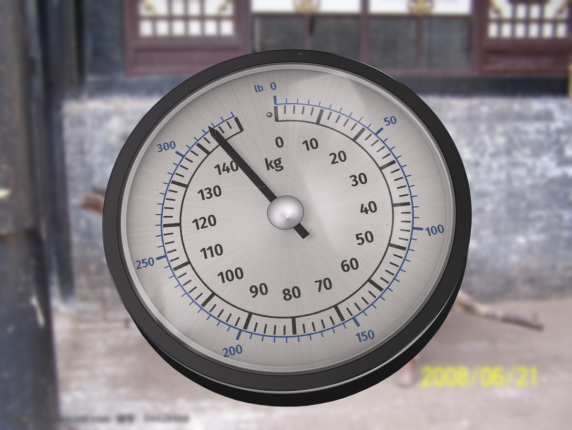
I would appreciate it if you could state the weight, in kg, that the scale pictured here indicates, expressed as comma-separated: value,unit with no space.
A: 144,kg
